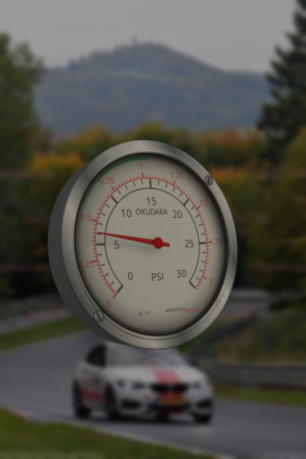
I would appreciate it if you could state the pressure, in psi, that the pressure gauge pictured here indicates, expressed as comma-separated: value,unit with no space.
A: 6,psi
